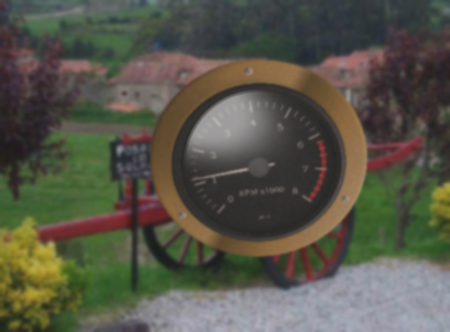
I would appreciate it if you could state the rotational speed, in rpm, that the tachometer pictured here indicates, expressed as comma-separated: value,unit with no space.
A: 1200,rpm
